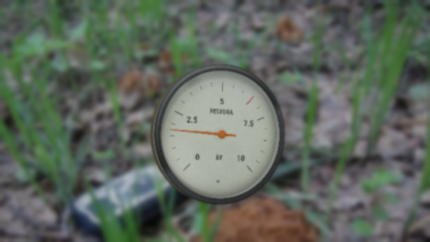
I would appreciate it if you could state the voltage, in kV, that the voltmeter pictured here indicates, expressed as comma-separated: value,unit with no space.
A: 1.75,kV
